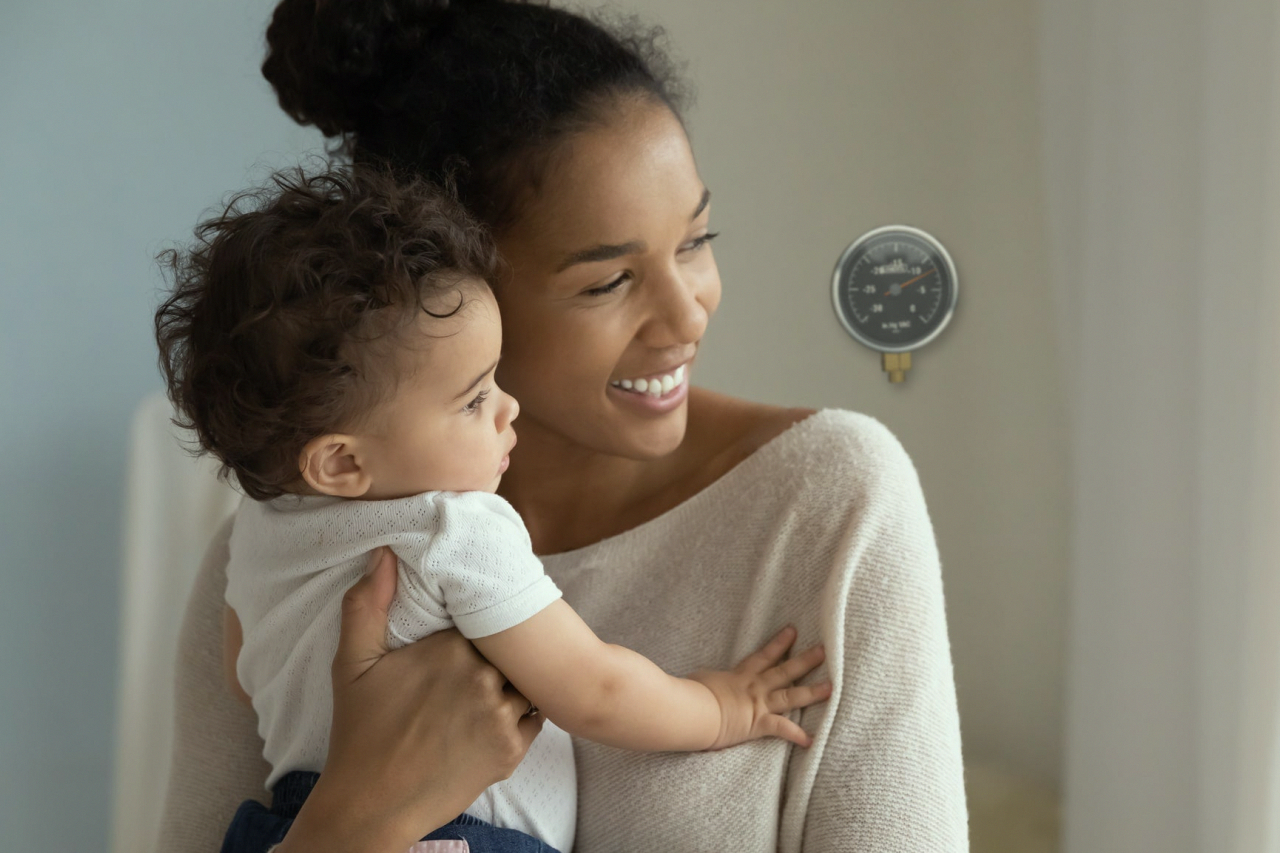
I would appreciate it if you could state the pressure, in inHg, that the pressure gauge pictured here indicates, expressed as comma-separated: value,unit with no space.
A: -8,inHg
